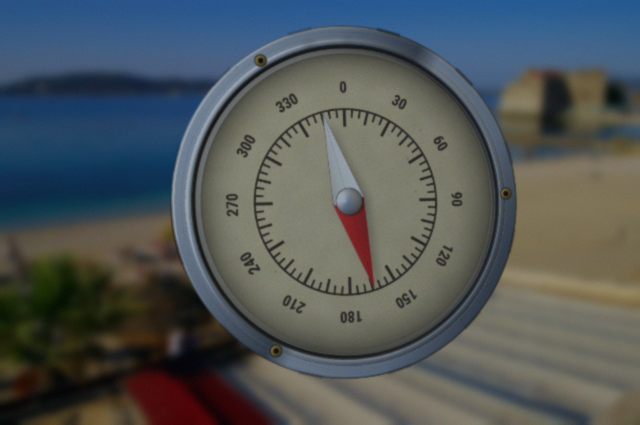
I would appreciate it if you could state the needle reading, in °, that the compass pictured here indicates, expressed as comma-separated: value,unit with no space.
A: 165,°
